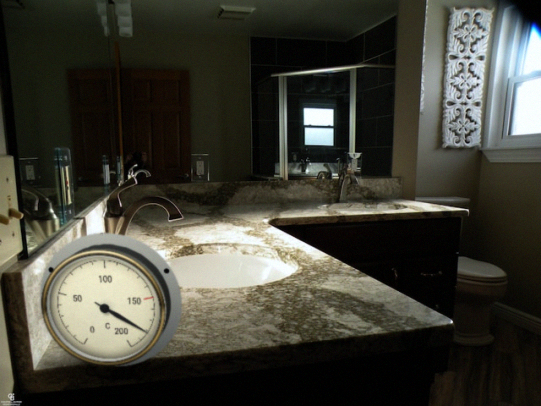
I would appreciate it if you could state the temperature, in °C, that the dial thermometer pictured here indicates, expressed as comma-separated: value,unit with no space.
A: 180,°C
